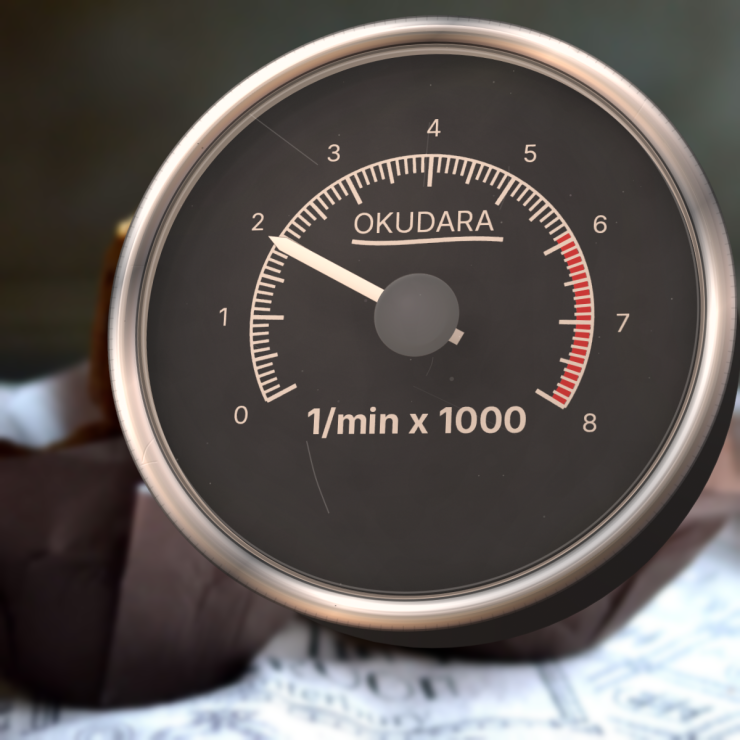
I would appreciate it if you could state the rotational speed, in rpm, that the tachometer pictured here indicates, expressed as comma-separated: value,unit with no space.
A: 1900,rpm
